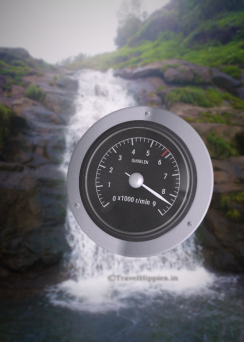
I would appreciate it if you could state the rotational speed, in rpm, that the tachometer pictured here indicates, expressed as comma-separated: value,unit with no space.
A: 8400,rpm
